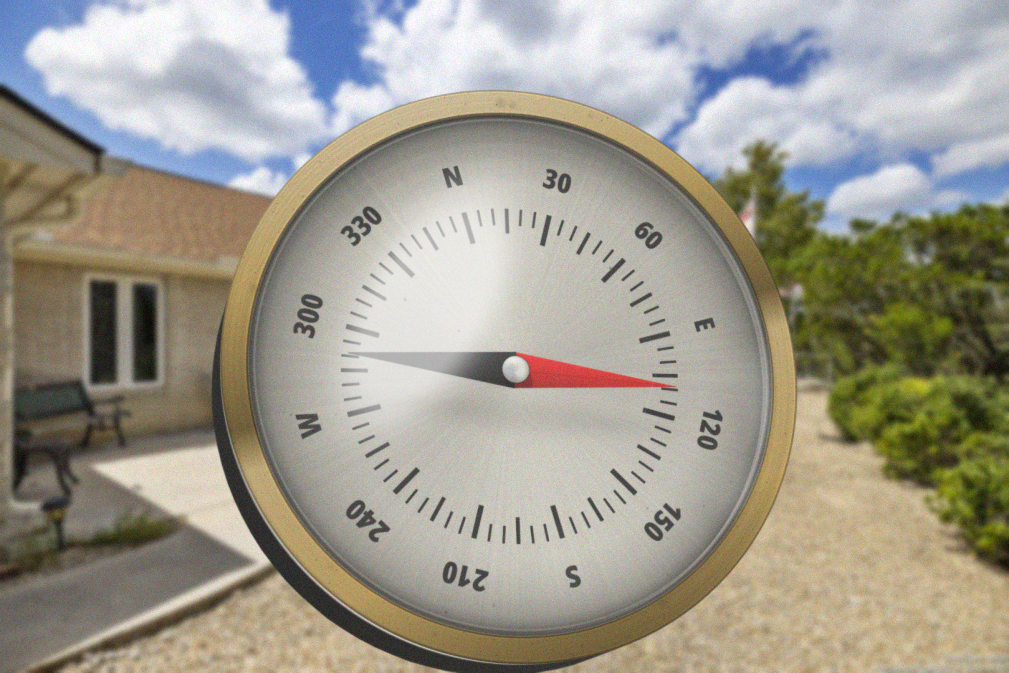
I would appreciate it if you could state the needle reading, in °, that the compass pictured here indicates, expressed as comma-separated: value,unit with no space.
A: 110,°
